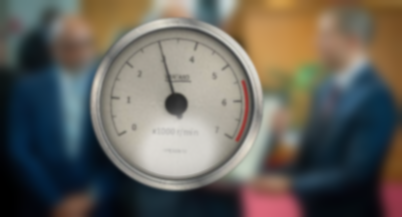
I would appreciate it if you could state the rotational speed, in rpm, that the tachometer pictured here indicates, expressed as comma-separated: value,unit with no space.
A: 3000,rpm
